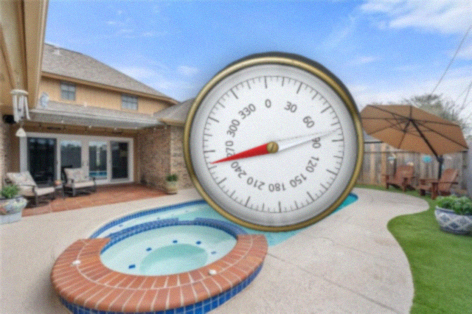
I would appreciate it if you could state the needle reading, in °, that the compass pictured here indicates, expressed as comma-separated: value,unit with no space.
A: 260,°
